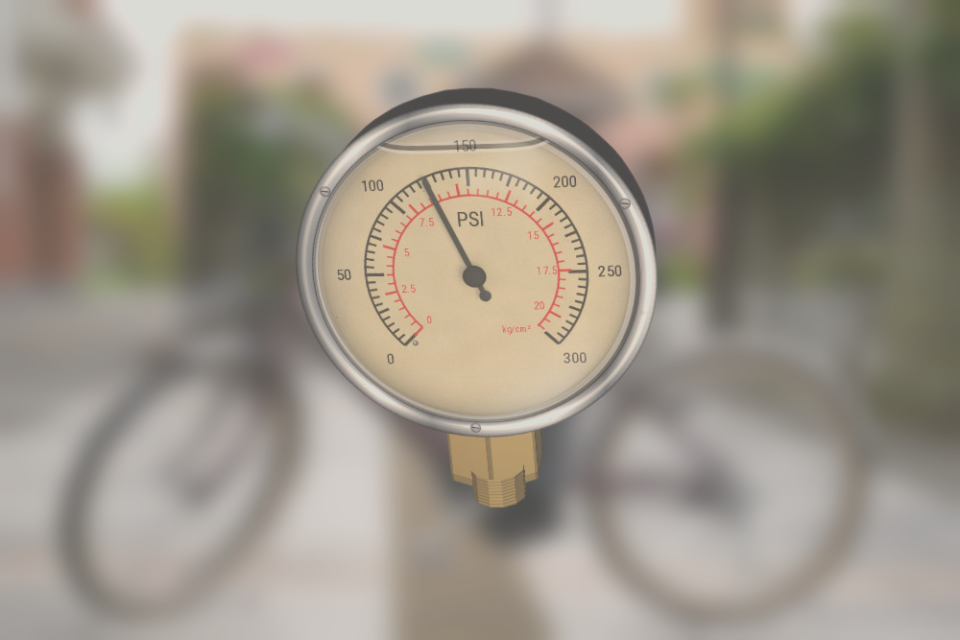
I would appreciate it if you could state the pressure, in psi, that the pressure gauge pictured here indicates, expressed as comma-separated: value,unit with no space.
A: 125,psi
